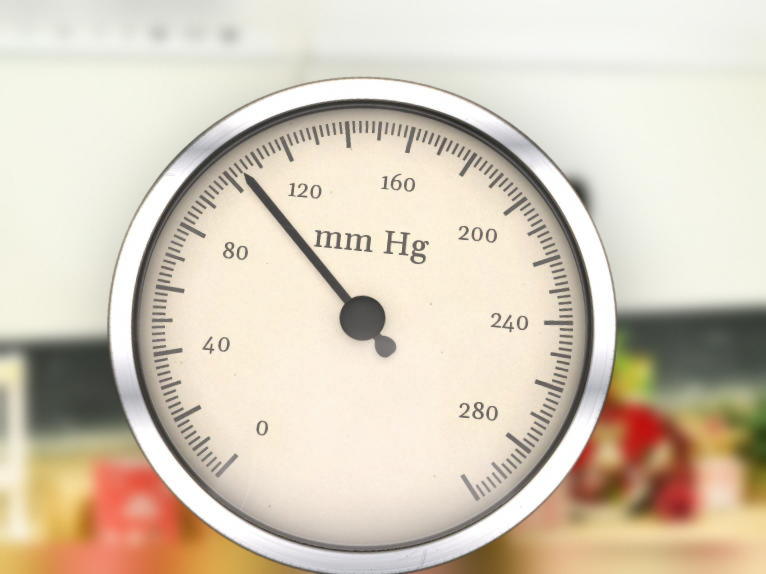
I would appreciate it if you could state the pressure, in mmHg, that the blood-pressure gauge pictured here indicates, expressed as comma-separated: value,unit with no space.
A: 104,mmHg
